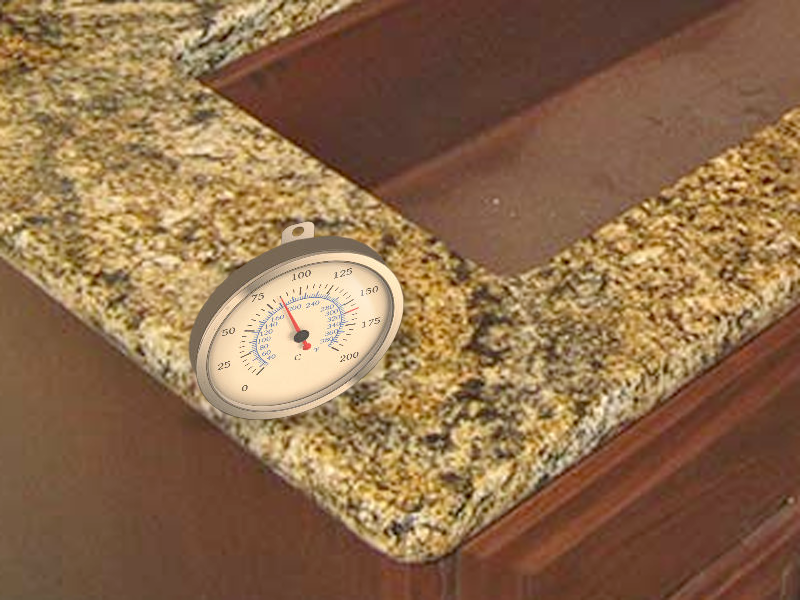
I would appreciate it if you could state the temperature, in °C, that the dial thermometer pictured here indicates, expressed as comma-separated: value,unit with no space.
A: 85,°C
